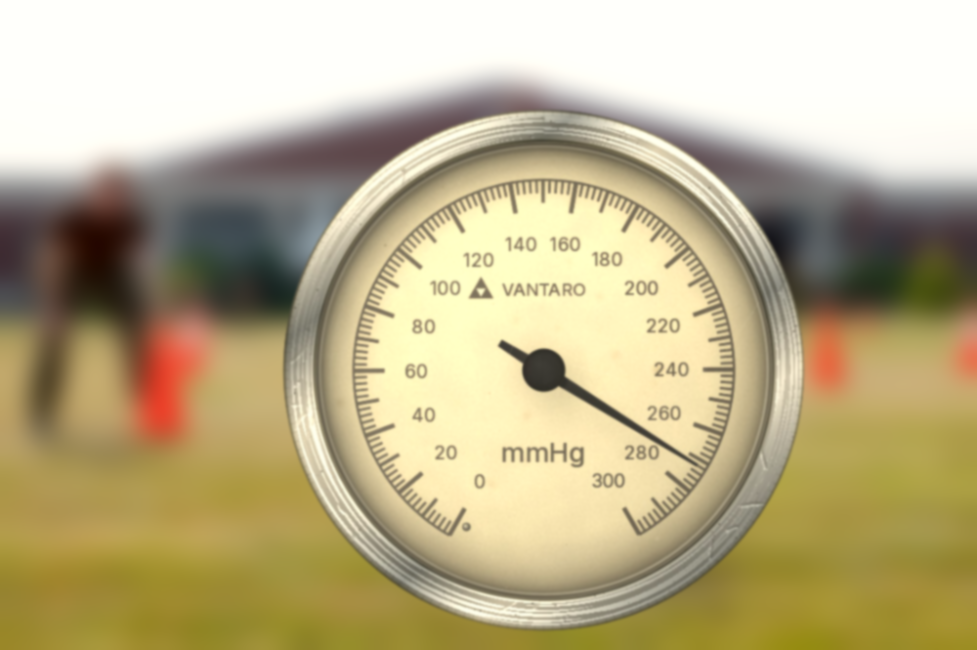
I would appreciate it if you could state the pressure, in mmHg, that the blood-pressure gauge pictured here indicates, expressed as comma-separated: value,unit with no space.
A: 272,mmHg
